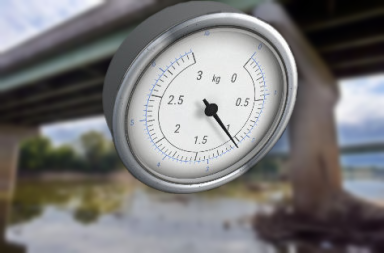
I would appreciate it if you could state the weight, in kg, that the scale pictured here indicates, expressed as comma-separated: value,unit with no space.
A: 1.05,kg
